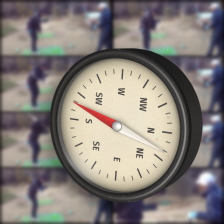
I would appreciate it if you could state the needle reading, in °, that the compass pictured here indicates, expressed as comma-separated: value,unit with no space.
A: 200,°
